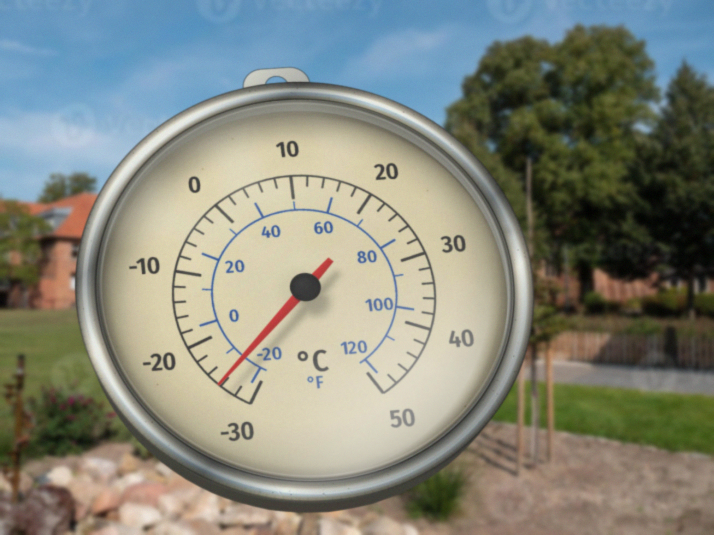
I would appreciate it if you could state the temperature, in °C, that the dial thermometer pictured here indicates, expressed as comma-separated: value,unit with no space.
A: -26,°C
